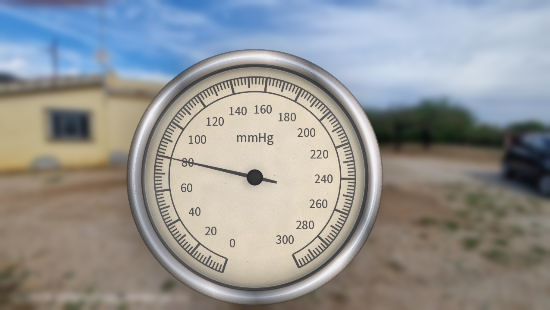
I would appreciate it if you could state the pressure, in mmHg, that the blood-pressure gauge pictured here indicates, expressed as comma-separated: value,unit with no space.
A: 80,mmHg
